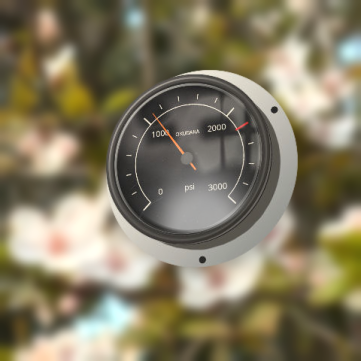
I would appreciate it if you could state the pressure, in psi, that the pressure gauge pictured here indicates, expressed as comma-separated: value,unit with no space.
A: 1100,psi
